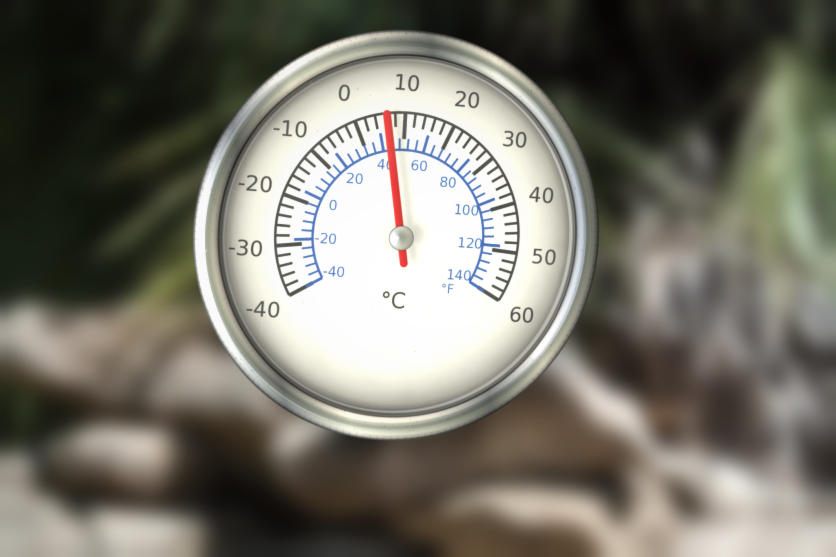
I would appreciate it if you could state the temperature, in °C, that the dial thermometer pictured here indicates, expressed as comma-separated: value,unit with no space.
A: 6,°C
